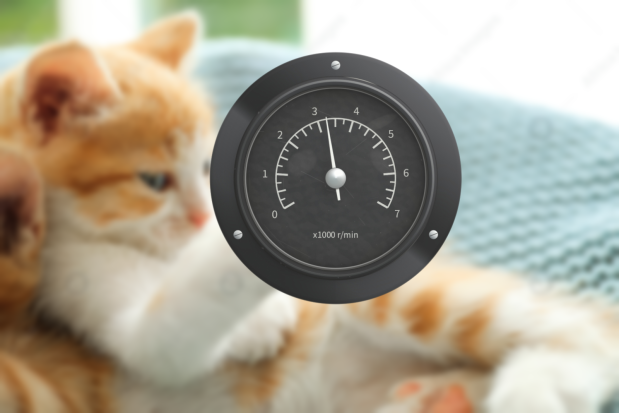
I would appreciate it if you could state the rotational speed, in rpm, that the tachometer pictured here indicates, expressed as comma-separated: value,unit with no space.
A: 3250,rpm
